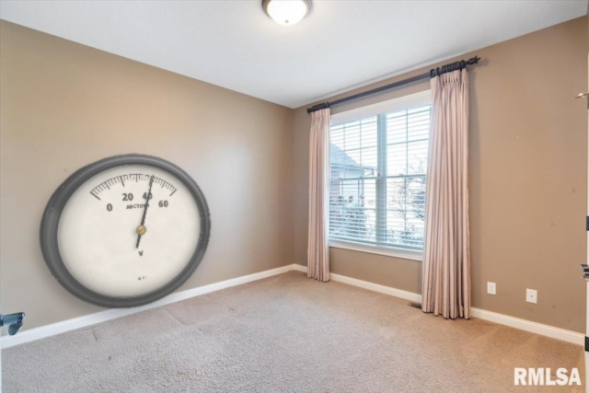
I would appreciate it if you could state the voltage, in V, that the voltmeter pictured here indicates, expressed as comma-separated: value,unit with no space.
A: 40,V
